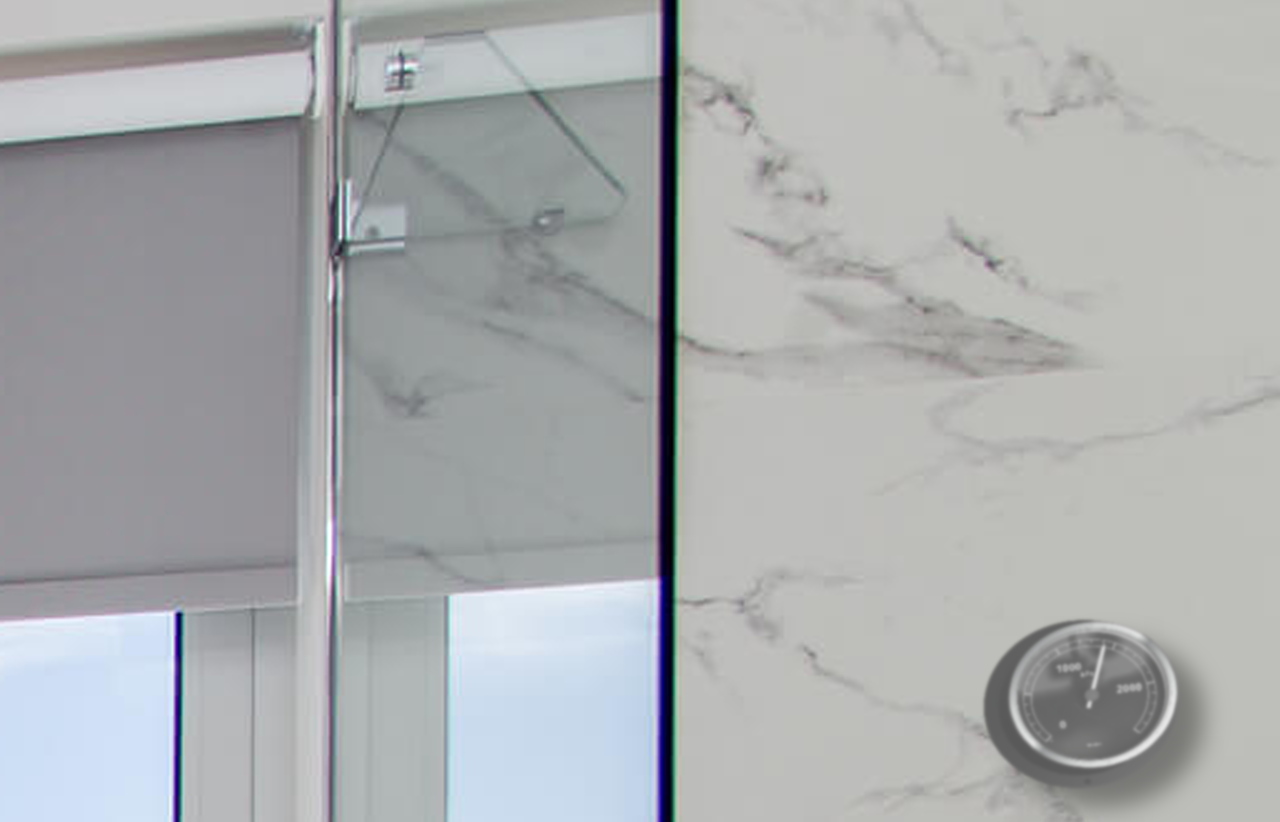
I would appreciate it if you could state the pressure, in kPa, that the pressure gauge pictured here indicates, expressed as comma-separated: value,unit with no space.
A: 1400,kPa
